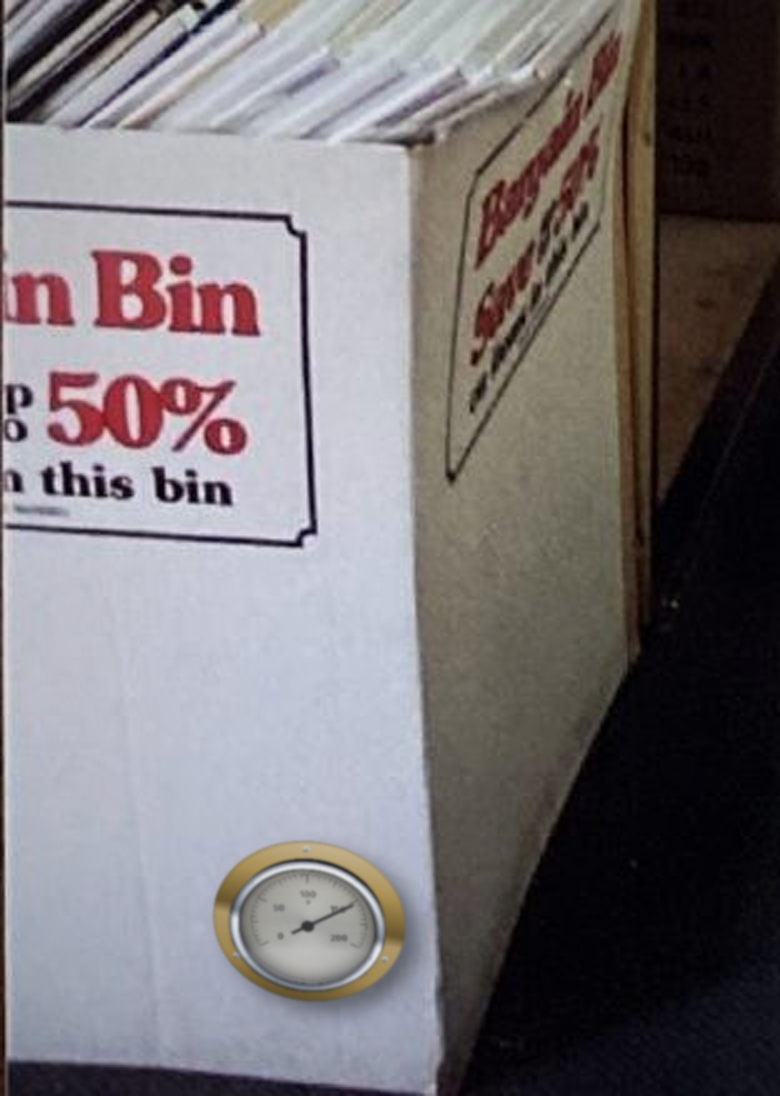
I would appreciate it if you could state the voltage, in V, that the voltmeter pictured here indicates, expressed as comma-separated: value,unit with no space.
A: 150,V
